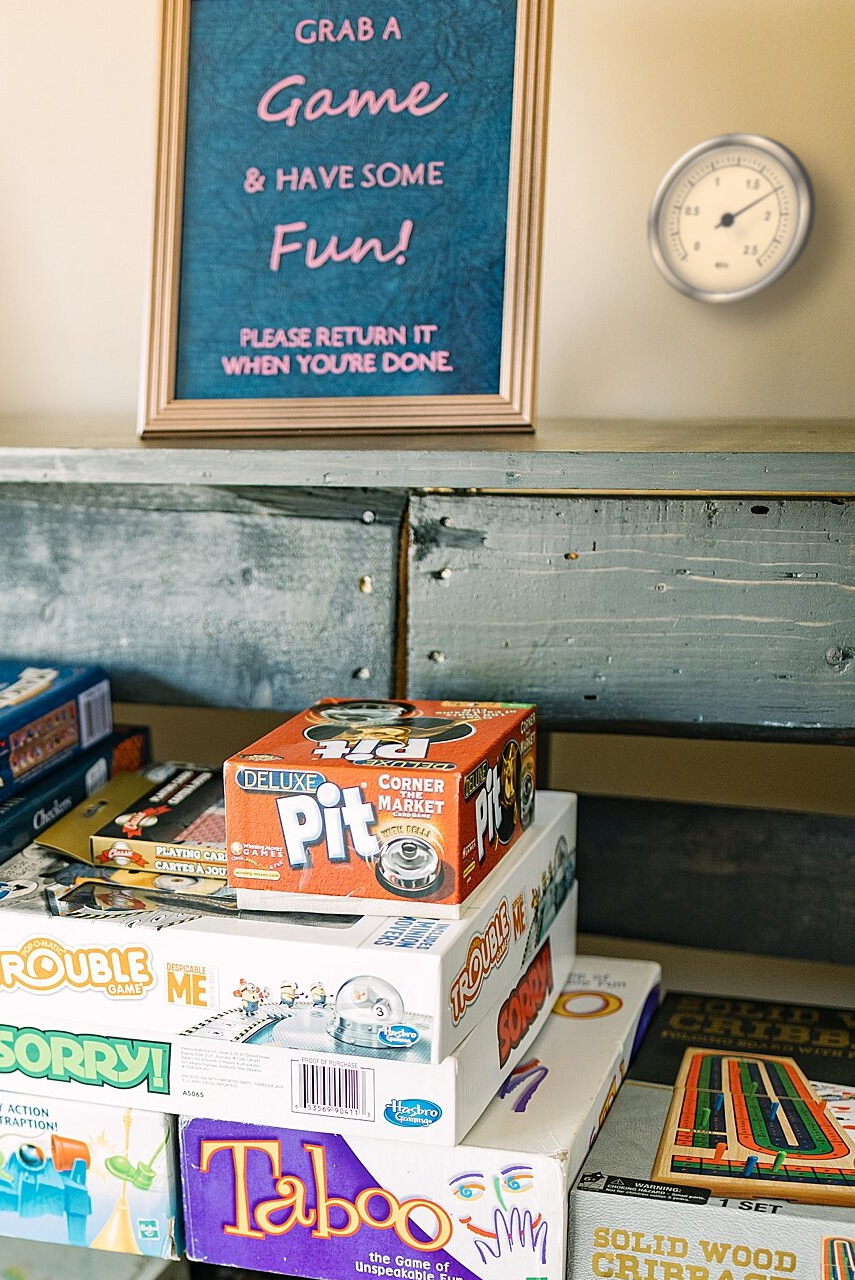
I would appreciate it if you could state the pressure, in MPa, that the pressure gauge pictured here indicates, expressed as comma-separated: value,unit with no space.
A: 1.75,MPa
